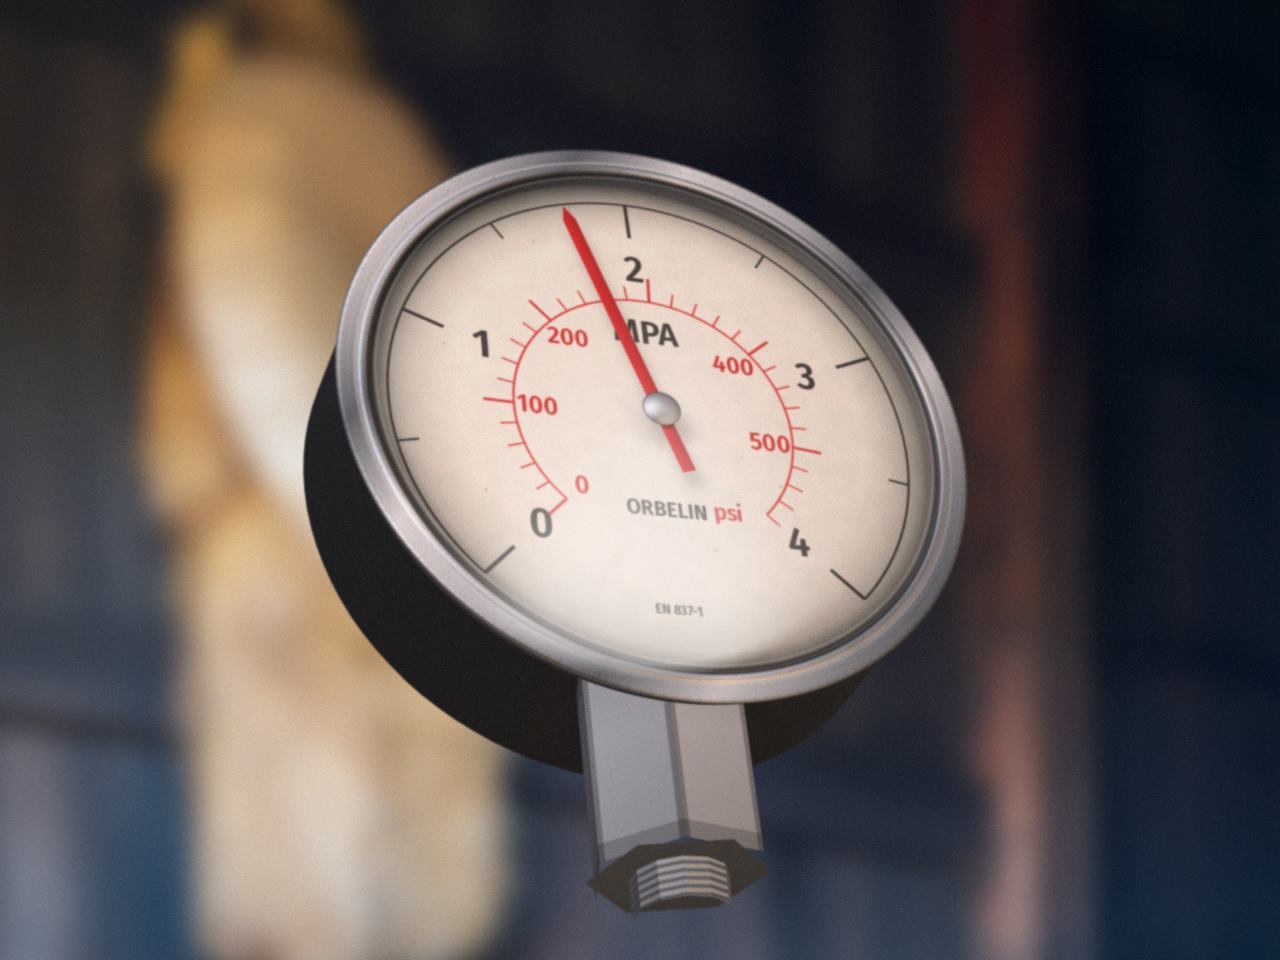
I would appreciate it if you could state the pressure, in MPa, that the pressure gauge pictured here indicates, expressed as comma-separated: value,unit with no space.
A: 1.75,MPa
